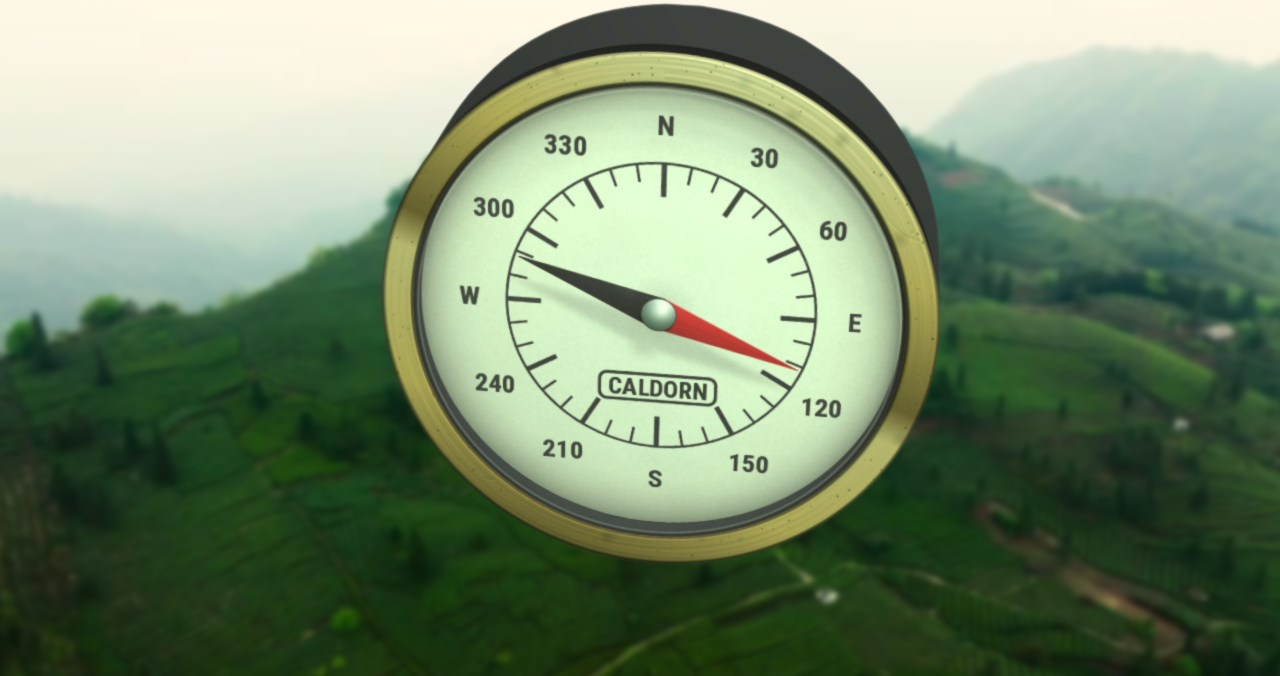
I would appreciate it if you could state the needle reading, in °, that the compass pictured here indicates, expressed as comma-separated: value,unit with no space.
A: 110,°
